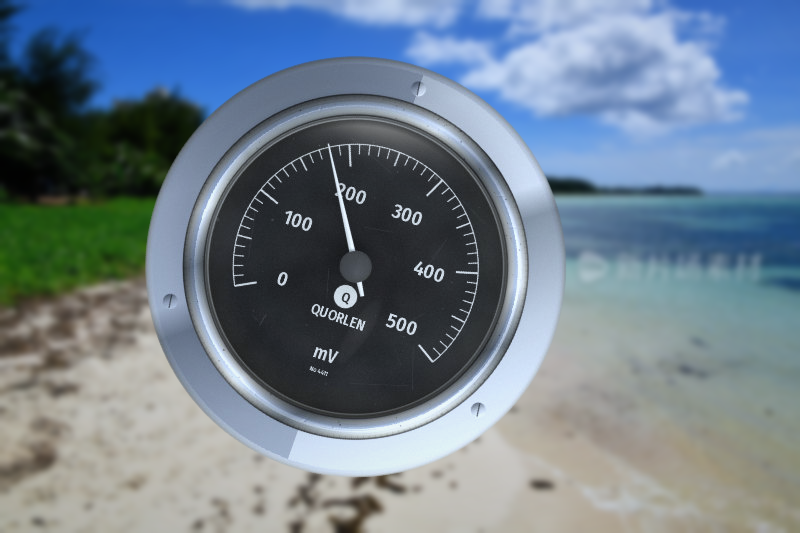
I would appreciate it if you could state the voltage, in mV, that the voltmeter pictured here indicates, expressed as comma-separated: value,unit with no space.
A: 180,mV
